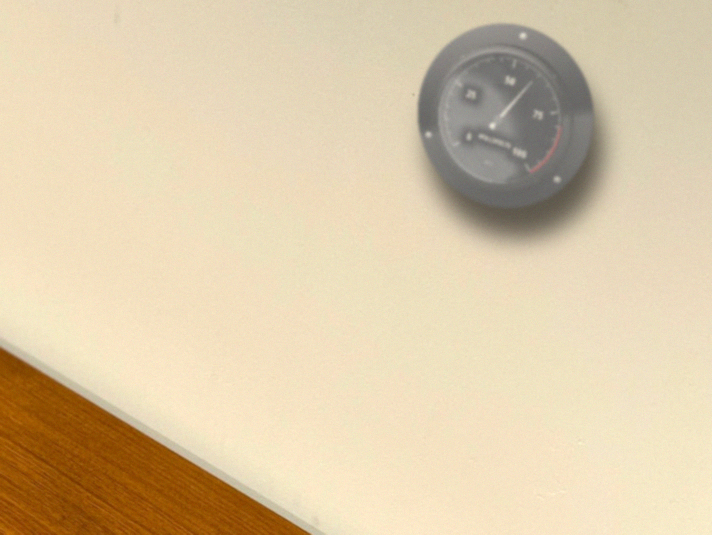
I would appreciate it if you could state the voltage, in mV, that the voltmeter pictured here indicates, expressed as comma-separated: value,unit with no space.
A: 60,mV
